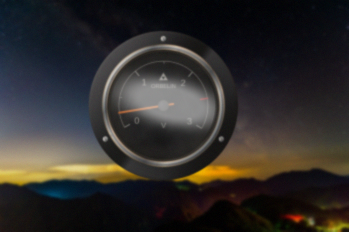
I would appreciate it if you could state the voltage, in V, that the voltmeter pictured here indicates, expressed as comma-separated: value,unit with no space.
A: 0.25,V
